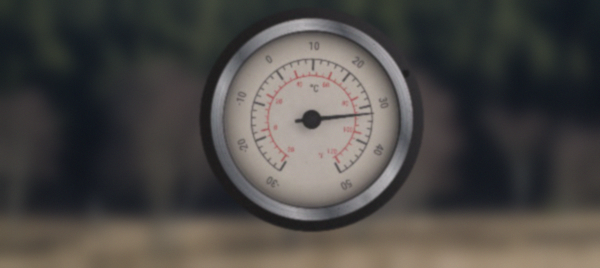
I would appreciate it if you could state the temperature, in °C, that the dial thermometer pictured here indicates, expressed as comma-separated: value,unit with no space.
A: 32,°C
